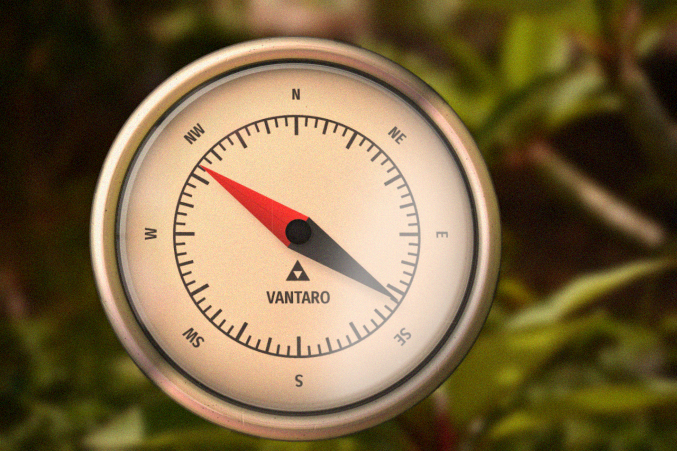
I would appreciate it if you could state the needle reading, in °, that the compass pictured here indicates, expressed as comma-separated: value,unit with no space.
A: 305,°
